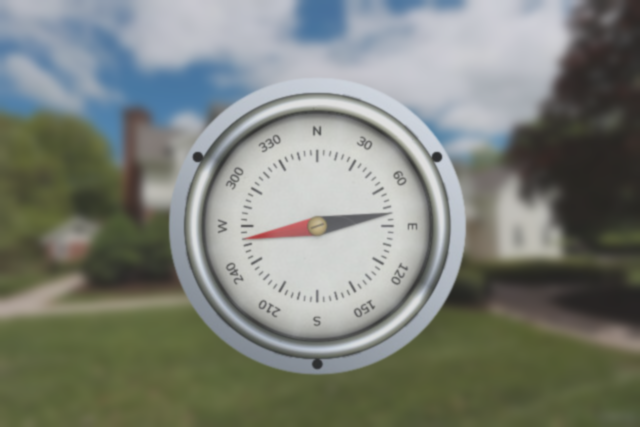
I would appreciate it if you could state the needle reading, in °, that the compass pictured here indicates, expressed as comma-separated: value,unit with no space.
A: 260,°
